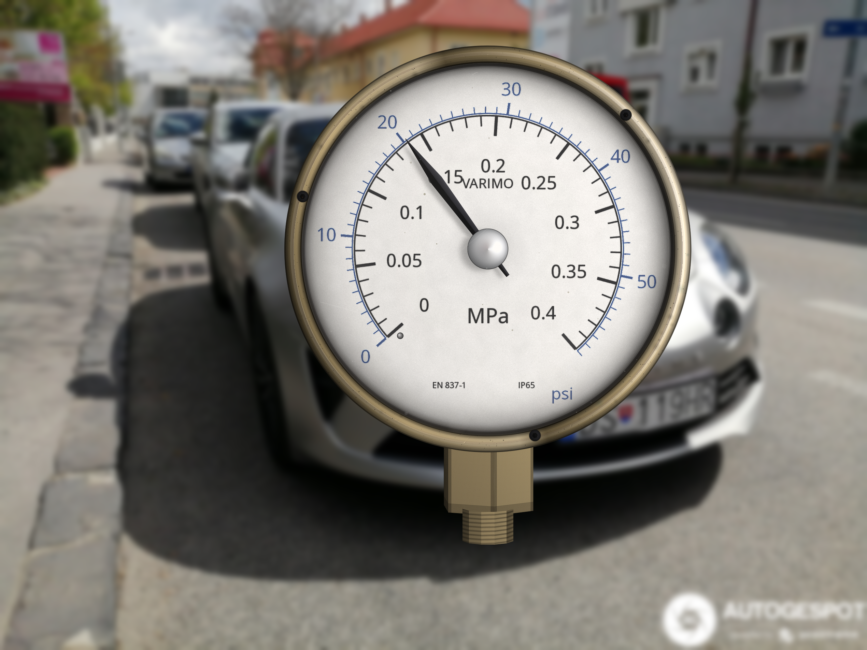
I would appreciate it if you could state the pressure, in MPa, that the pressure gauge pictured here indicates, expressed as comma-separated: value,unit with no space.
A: 0.14,MPa
